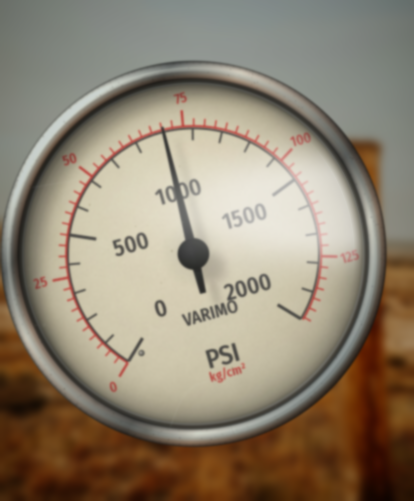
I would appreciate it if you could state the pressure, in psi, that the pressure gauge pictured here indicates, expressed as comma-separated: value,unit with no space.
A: 1000,psi
